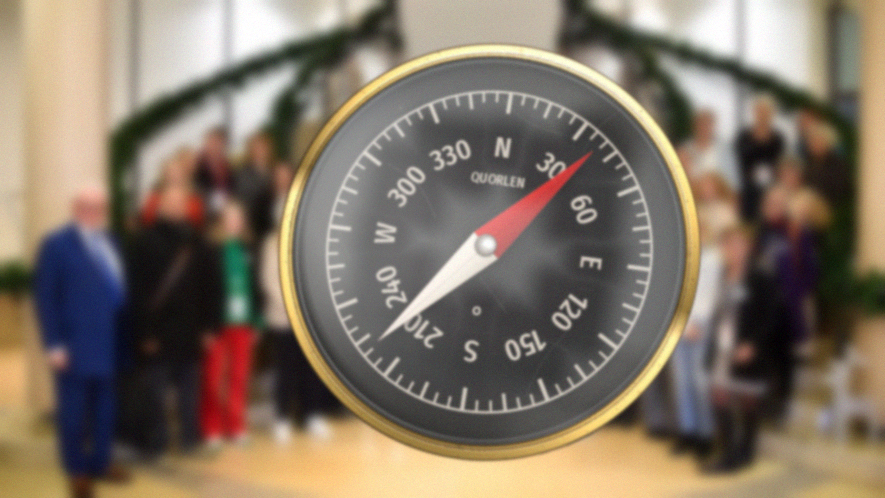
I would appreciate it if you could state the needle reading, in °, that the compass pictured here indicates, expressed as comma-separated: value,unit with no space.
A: 40,°
